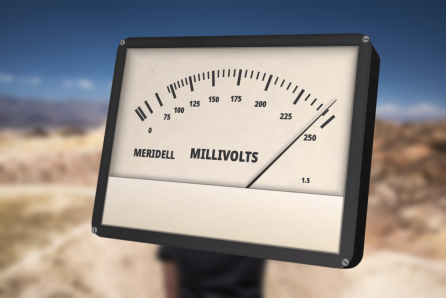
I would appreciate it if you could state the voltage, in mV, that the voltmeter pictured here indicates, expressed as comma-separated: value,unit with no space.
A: 245,mV
